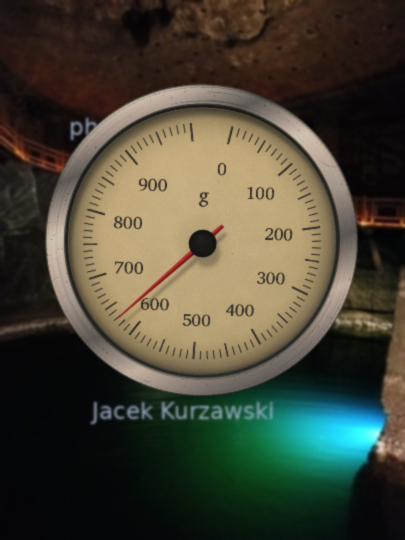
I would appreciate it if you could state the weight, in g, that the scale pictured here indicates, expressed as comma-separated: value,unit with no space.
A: 630,g
